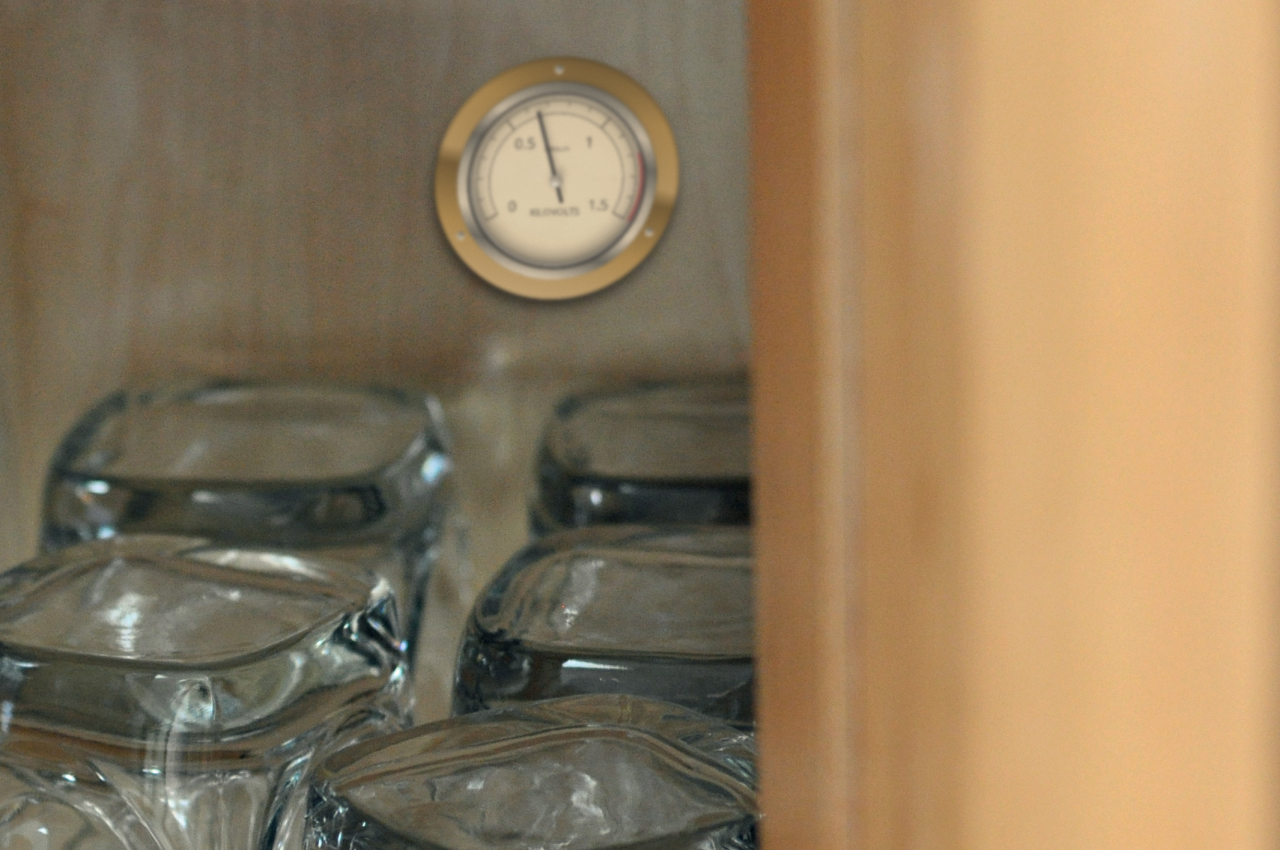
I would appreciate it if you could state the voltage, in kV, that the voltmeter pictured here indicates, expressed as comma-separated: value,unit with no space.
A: 0.65,kV
